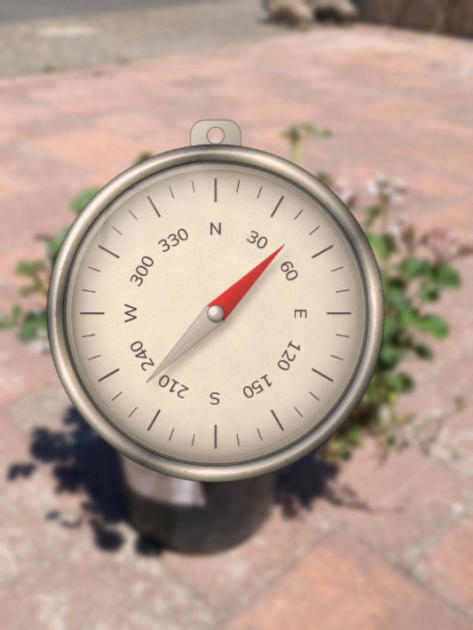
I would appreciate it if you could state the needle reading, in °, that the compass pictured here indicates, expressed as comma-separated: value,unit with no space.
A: 45,°
